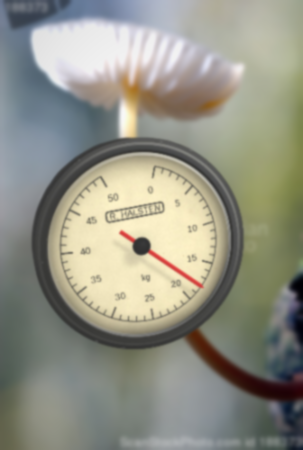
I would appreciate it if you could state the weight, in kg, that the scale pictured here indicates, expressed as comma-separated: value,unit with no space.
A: 18,kg
